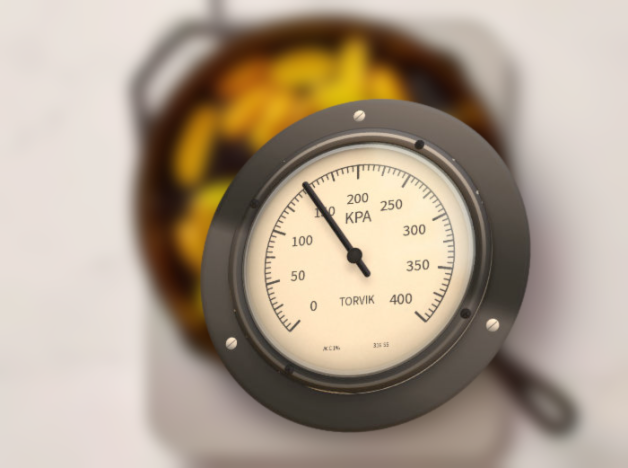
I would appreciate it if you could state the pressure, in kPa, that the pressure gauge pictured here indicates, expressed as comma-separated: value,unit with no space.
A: 150,kPa
